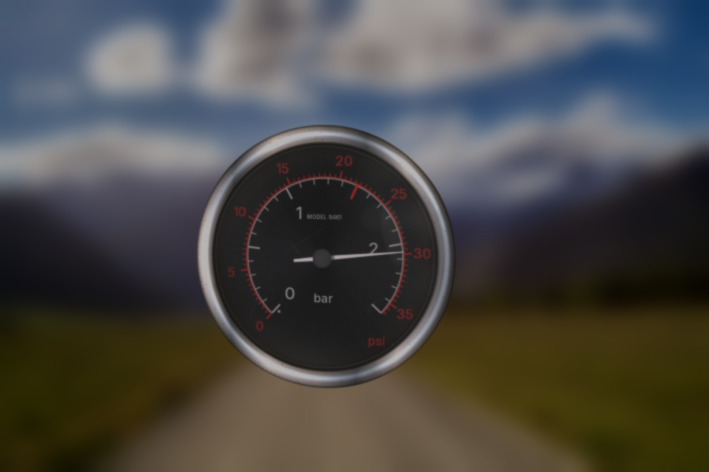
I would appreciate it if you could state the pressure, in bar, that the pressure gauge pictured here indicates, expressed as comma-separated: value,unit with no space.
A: 2.05,bar
